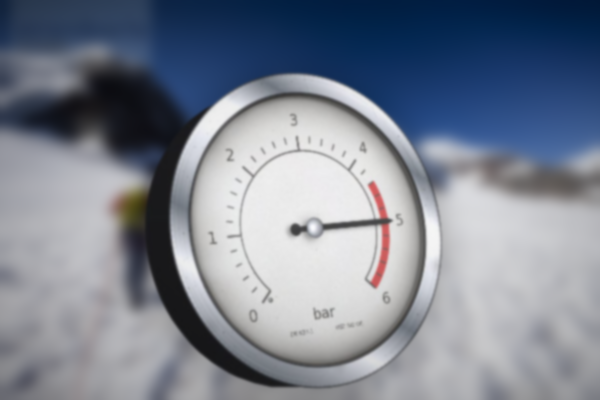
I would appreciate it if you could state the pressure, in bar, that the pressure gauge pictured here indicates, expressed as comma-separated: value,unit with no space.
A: 5,bar
